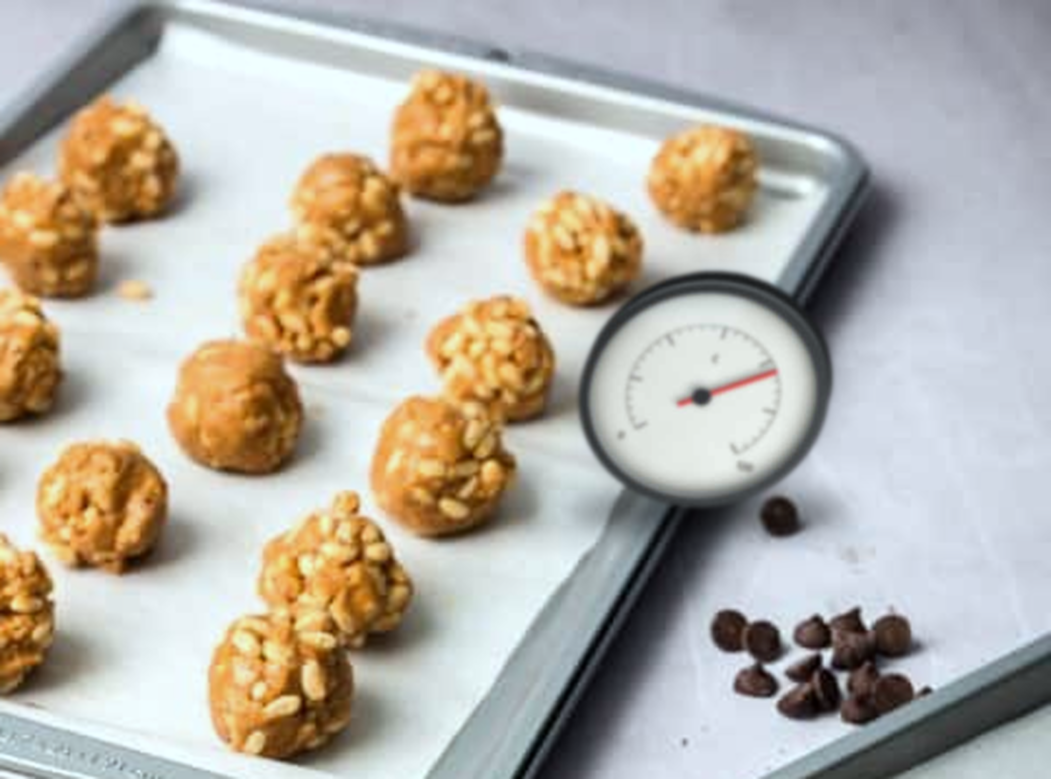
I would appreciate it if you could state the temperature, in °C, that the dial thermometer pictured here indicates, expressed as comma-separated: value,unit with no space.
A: 84,°C
